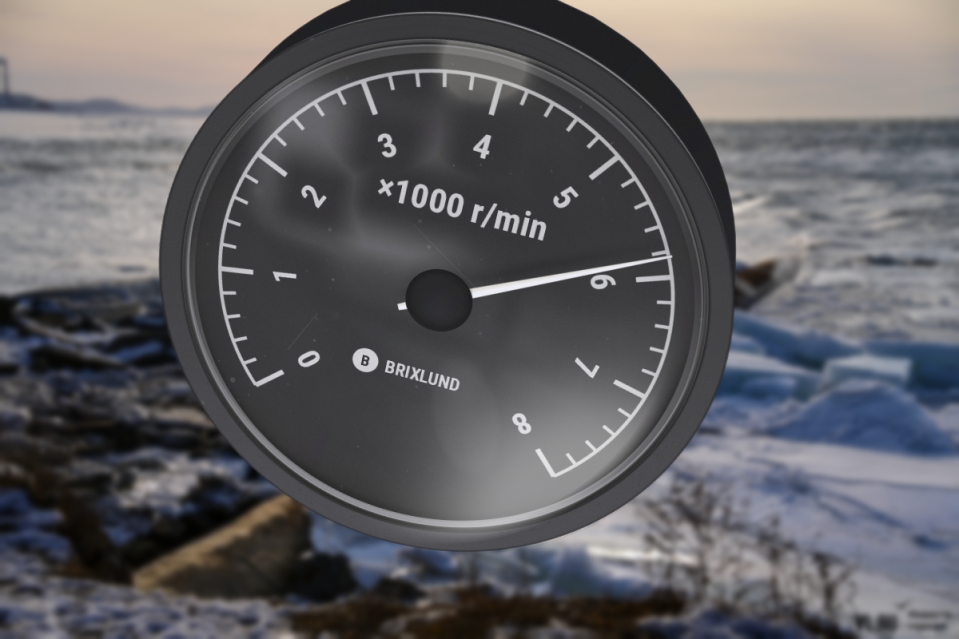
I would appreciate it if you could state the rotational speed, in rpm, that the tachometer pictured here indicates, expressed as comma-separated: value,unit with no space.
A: 5800,rpm
